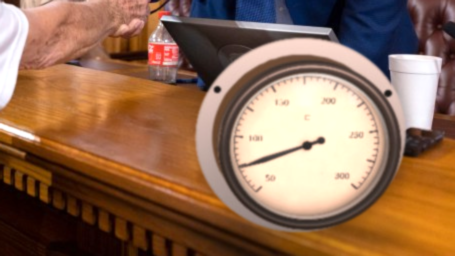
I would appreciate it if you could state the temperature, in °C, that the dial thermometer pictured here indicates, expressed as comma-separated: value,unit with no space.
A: 75,°C
